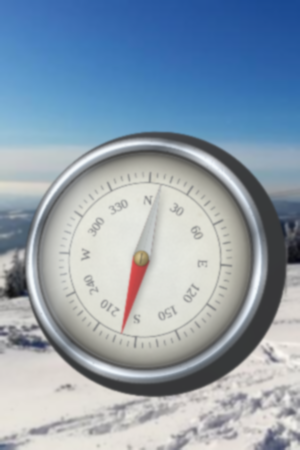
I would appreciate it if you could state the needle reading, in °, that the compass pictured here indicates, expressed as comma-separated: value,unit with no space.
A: 190,°
